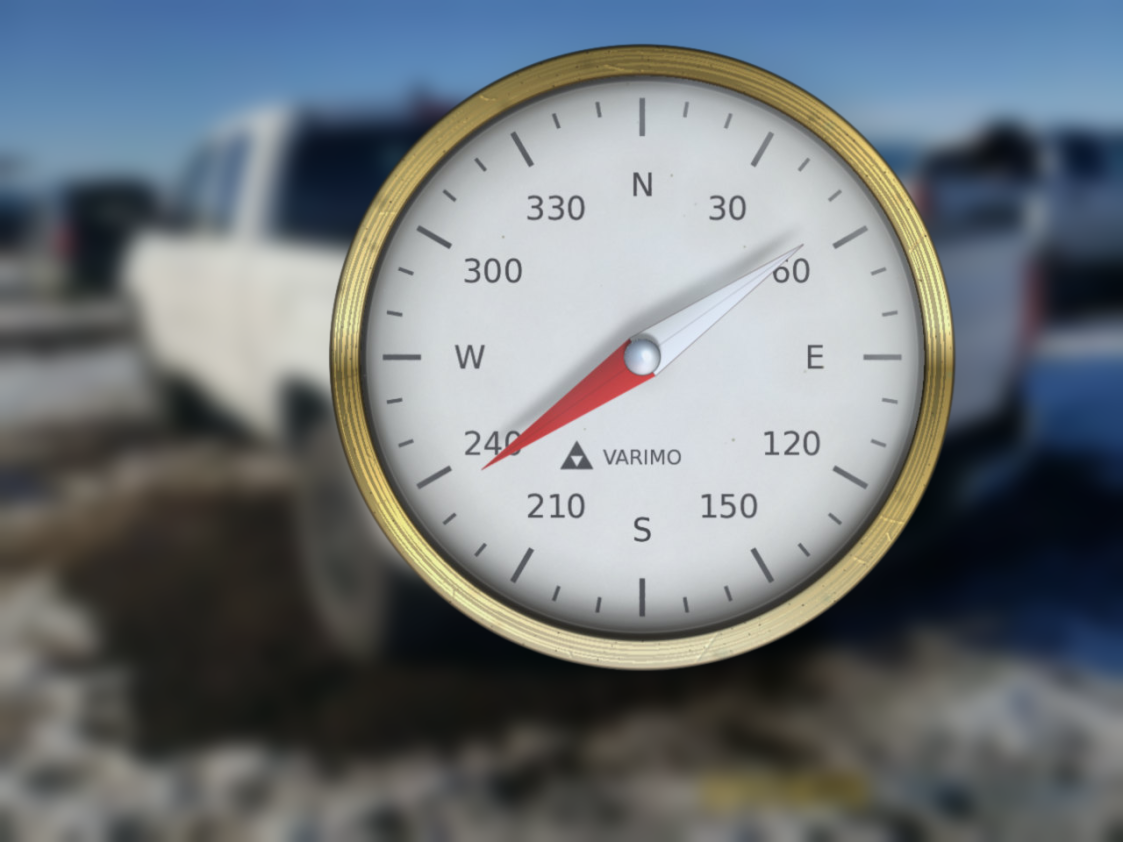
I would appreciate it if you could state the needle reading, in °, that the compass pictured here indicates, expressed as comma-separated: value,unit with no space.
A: 235,°
